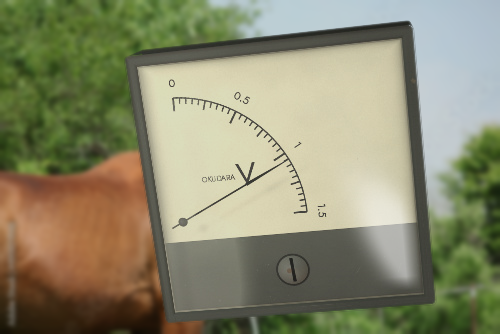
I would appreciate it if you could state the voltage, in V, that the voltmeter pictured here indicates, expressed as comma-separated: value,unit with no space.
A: 1.05,V
